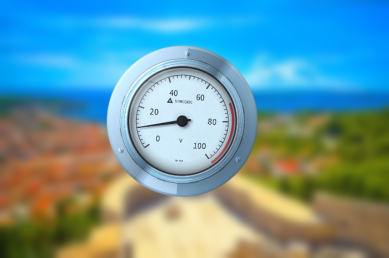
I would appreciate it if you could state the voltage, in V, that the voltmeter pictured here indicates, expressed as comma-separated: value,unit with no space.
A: 10,V
